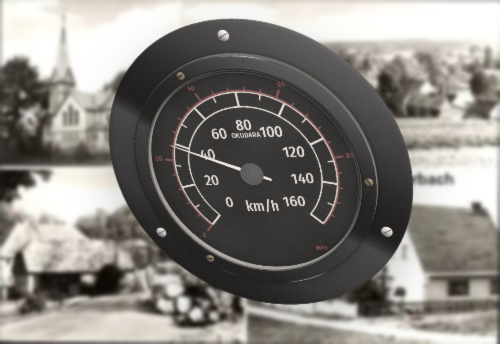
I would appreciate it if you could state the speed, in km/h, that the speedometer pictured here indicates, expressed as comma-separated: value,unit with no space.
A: 40,km/h
